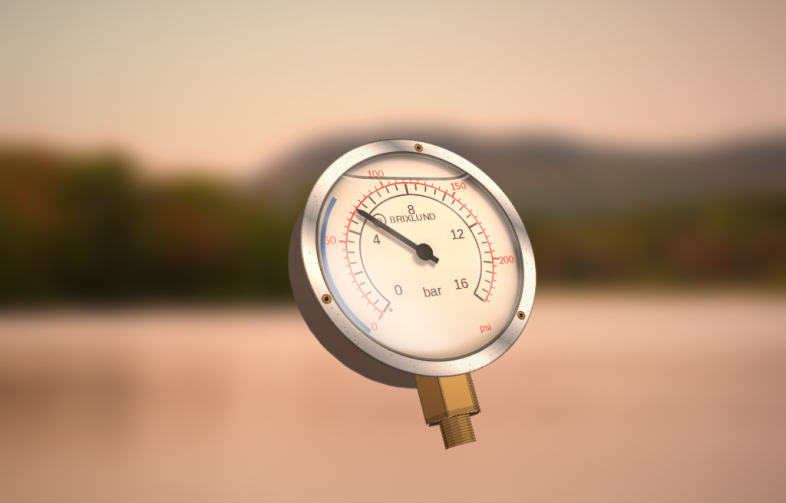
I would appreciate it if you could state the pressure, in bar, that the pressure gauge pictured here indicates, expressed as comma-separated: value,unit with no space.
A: 5,bar
